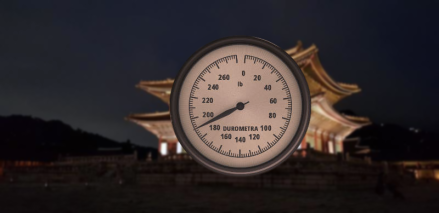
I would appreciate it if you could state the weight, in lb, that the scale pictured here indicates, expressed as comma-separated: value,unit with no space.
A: 190,lb
